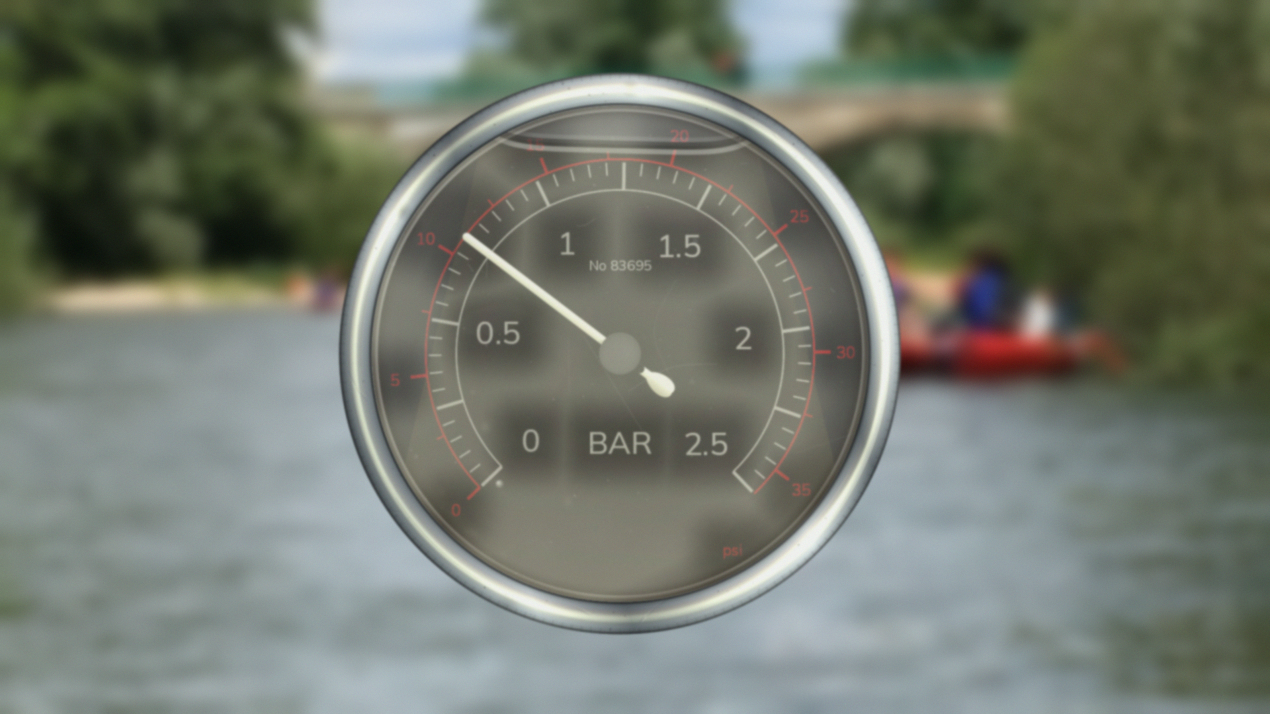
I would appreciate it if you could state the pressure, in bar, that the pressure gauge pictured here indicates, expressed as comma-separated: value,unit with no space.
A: 0.75,bar
